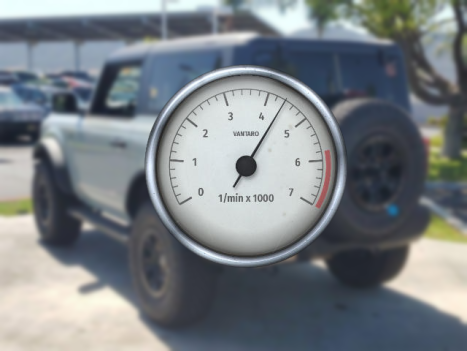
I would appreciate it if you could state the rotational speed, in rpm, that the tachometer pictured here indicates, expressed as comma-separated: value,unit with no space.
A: 4400,rpm
